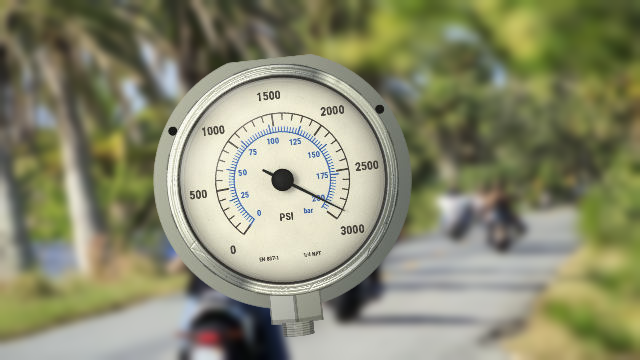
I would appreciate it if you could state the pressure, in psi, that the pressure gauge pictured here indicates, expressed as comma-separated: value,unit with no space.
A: 2900,psi
